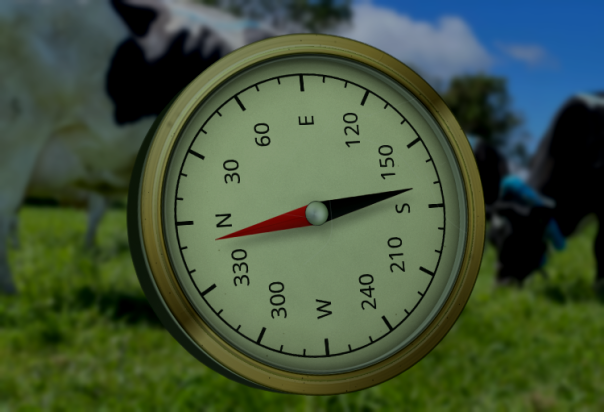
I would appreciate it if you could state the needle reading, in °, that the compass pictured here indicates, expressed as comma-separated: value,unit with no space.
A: 350,°
